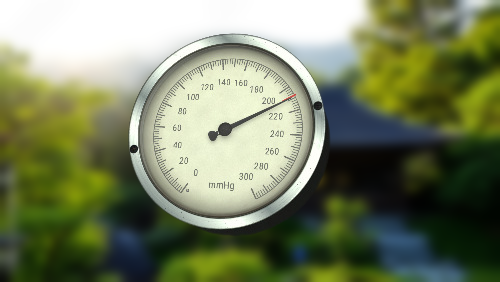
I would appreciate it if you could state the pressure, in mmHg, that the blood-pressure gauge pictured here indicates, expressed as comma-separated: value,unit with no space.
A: 210,mmHg
